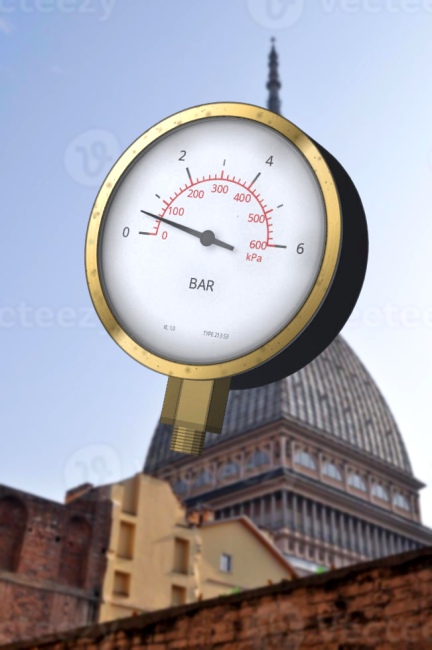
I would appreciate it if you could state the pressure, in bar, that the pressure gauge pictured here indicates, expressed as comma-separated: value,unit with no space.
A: 0.5,bar
